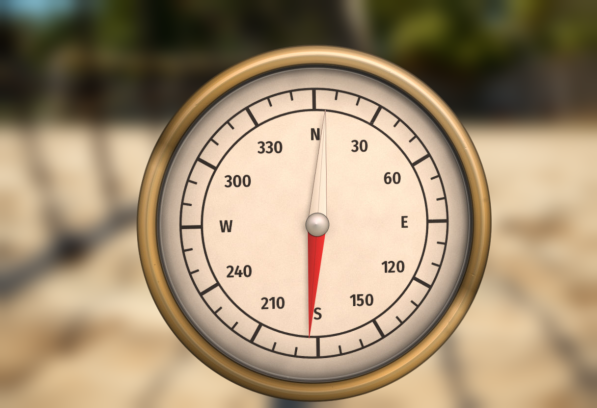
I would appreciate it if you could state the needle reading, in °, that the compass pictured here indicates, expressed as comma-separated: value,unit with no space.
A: 185,°
